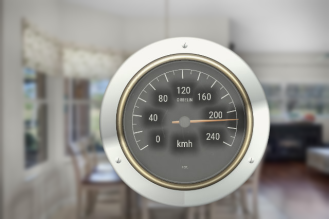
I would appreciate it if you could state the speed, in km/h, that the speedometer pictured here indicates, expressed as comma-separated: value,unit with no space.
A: 210,km/h
